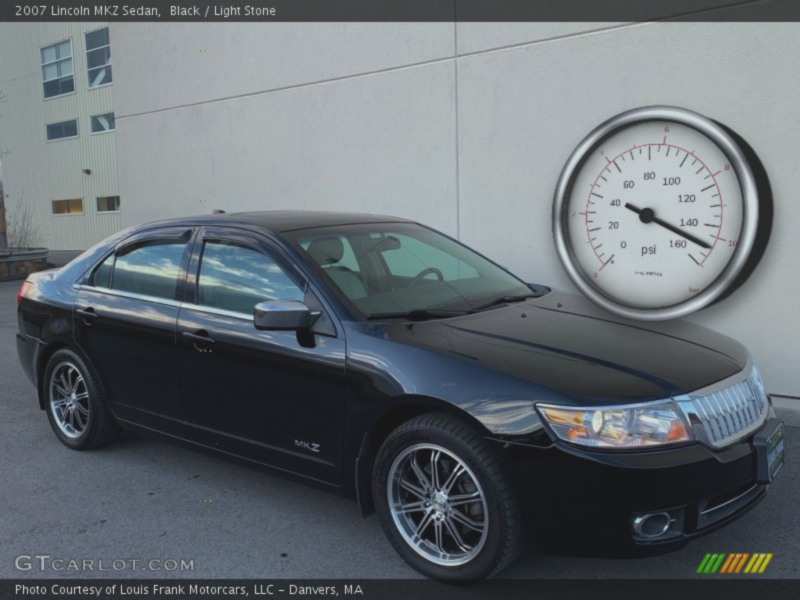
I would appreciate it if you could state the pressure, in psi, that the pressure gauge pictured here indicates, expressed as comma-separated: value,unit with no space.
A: 150,psi
